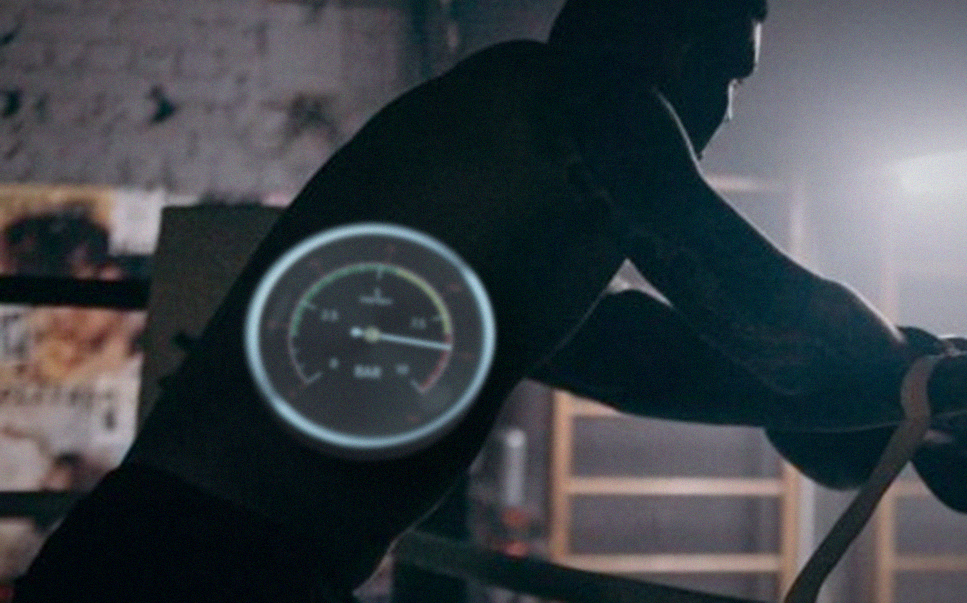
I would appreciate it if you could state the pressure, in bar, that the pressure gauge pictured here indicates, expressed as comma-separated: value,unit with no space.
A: 8.5,bar
